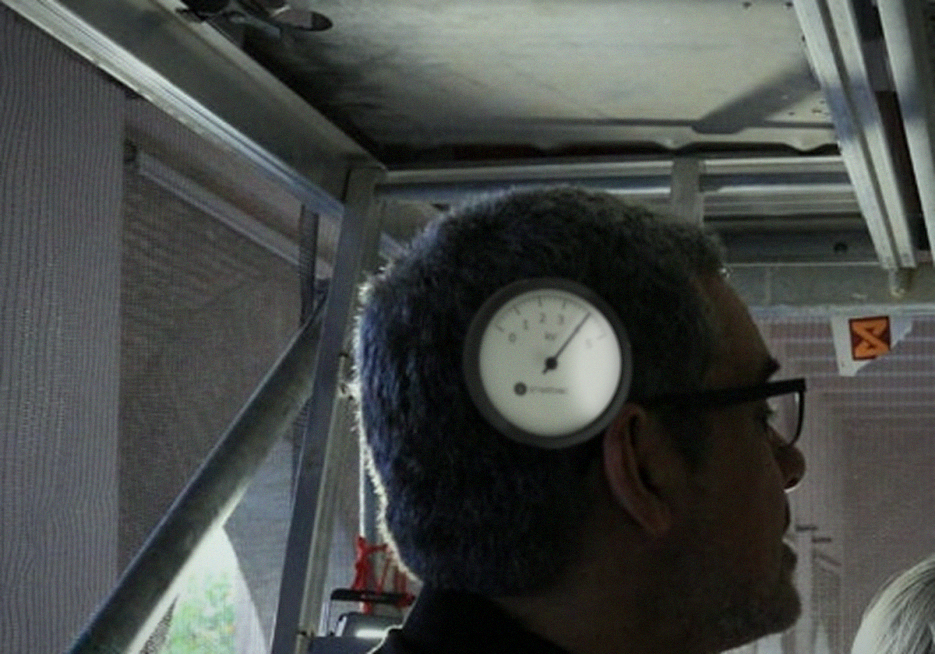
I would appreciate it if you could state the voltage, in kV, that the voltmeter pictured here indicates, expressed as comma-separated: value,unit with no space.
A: 4,kV
